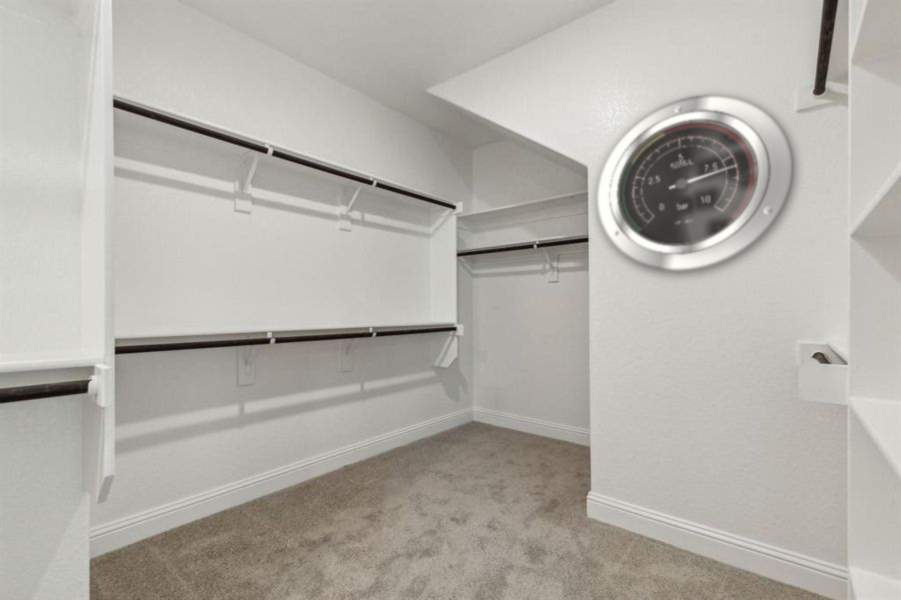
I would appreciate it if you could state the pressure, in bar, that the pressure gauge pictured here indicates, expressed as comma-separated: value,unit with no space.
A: 8,bar
